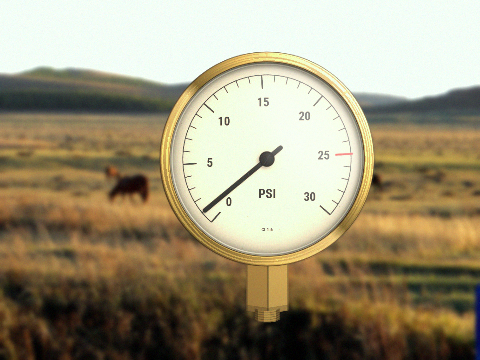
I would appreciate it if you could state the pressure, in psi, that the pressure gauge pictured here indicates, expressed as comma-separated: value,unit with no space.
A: 1,psi
